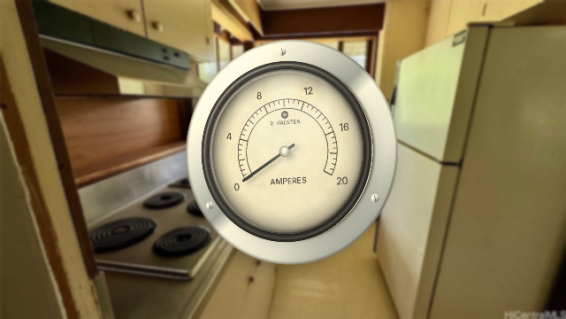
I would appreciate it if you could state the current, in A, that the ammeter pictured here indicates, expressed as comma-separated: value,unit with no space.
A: 0,A
